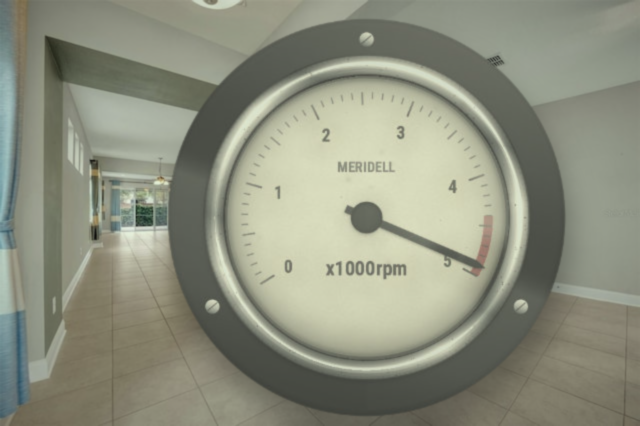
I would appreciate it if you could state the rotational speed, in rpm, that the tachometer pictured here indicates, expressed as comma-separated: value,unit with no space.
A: 4900,rpm
